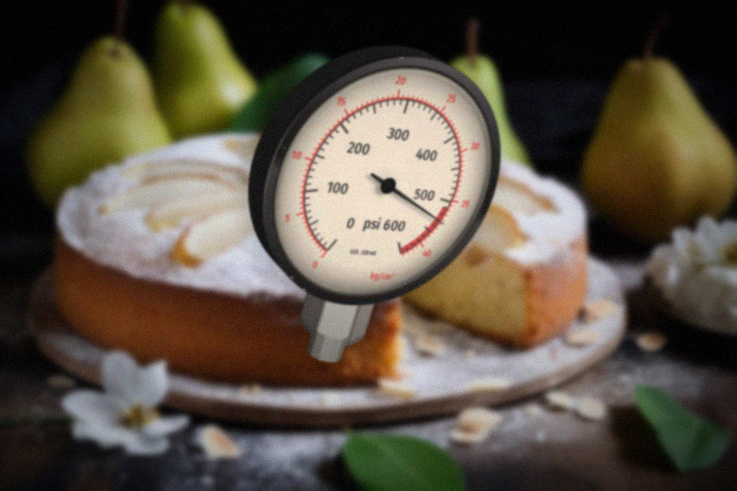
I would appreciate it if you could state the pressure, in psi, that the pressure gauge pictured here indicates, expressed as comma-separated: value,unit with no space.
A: 530,psi
